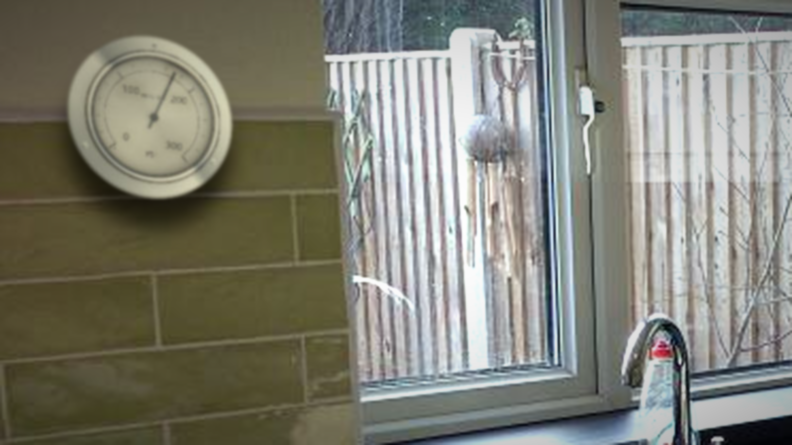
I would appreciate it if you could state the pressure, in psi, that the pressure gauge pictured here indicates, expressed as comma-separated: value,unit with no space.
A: 170,psi
